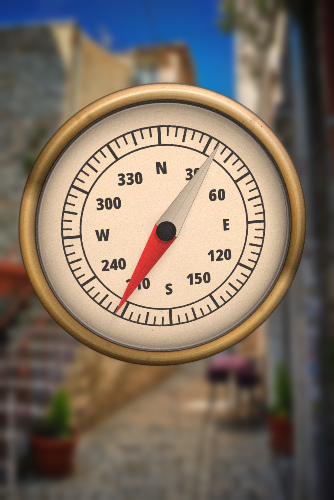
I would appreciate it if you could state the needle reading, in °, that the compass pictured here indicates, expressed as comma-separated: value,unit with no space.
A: 215,°
